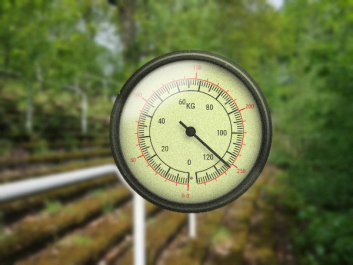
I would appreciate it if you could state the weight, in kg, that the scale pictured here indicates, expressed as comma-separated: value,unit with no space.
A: 115,kg
